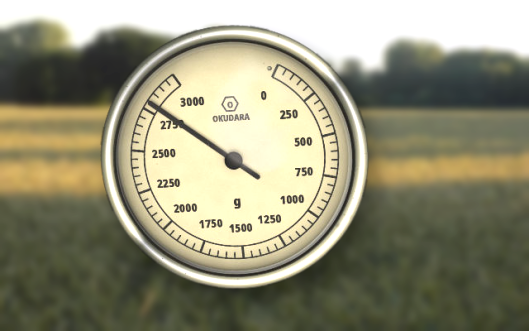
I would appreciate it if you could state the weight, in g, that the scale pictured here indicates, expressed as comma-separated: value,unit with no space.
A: 2800,g
